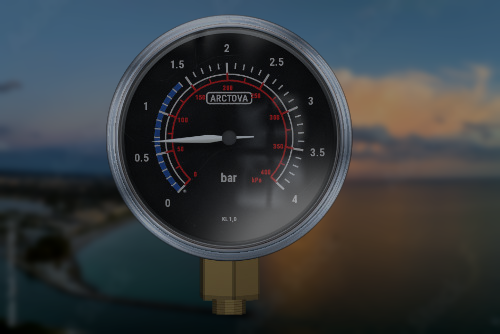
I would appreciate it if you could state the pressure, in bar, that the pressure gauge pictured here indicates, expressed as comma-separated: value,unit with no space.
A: 0.65,bar
